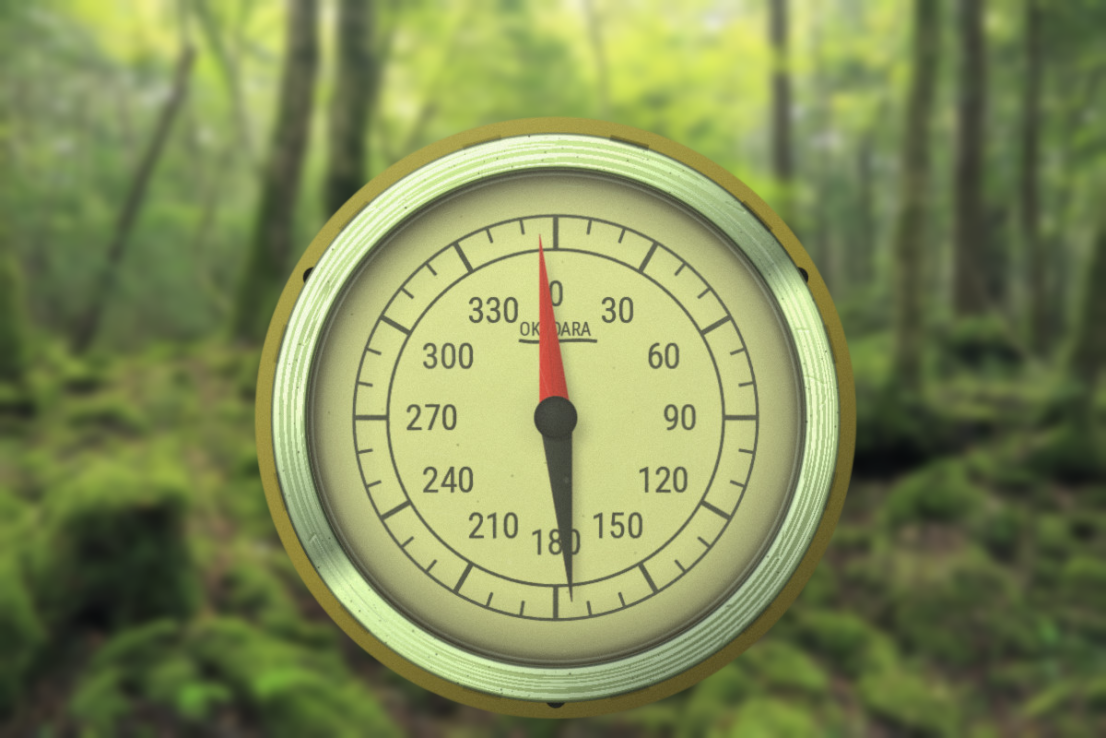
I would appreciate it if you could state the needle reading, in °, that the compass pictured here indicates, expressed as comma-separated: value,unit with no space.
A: 355,°
